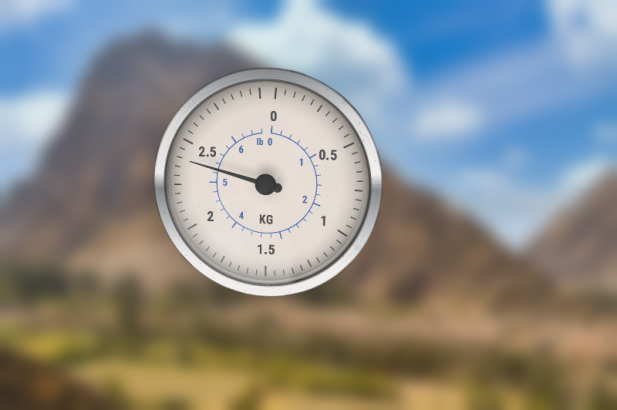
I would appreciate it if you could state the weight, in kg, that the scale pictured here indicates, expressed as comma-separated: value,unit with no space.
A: 2.4,kg
